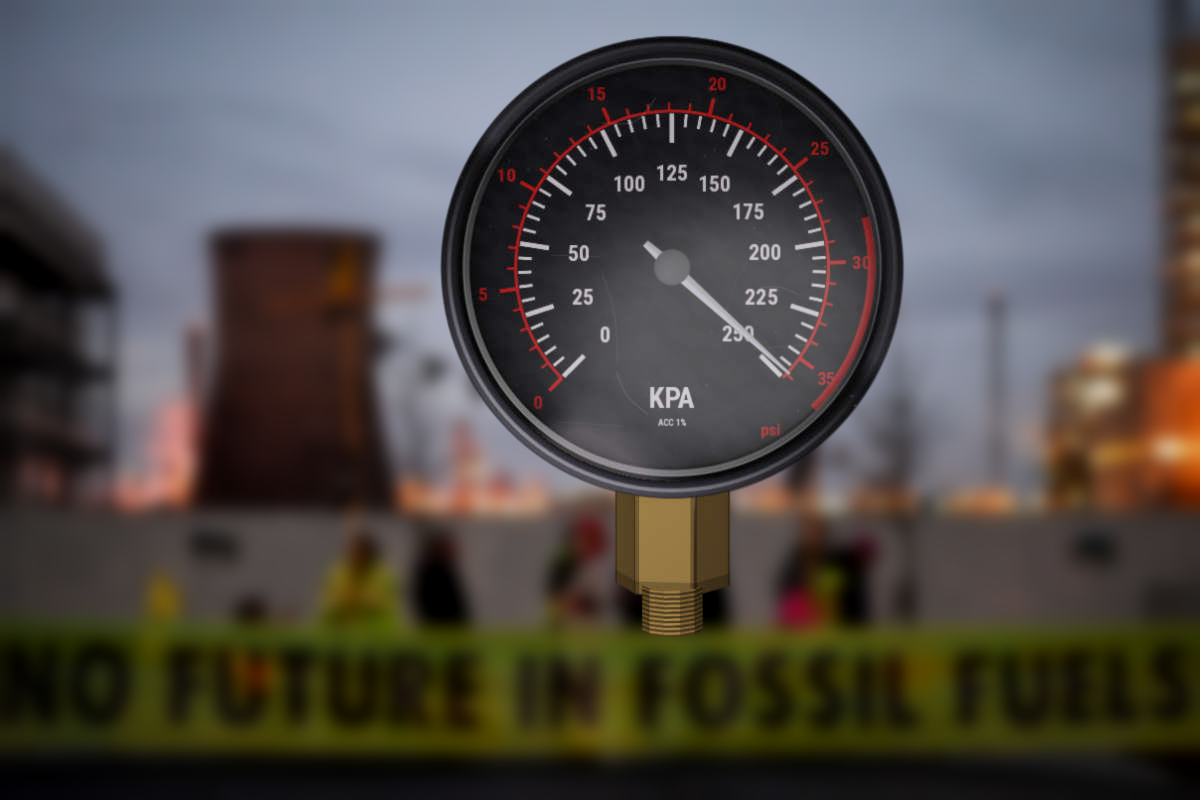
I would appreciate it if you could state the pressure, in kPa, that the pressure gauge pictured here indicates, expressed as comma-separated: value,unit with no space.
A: 247.5,kPa
